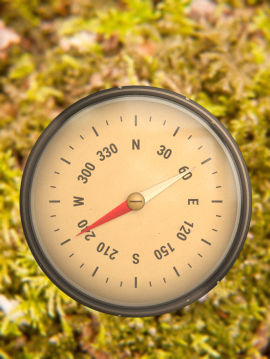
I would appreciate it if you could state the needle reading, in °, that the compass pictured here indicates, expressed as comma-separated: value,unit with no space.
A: 240,°
